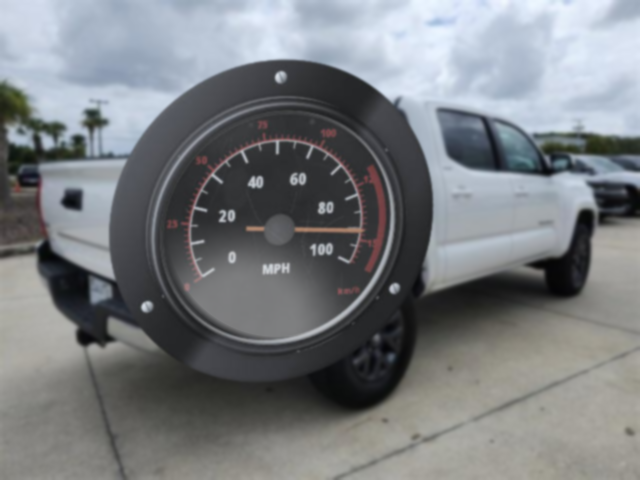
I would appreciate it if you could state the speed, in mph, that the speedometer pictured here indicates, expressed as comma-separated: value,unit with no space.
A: 90,mph
